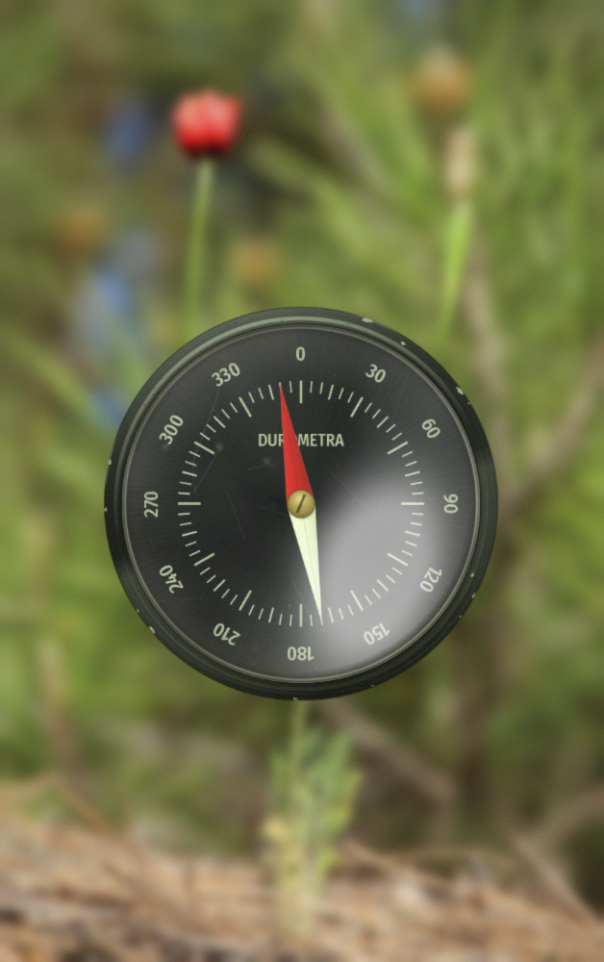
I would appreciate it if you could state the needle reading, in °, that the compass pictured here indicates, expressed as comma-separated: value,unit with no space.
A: 350,°
